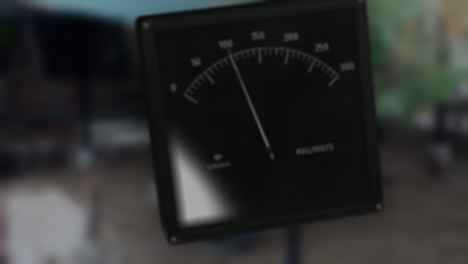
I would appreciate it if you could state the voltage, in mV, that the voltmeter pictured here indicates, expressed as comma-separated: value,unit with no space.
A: 100,mV
